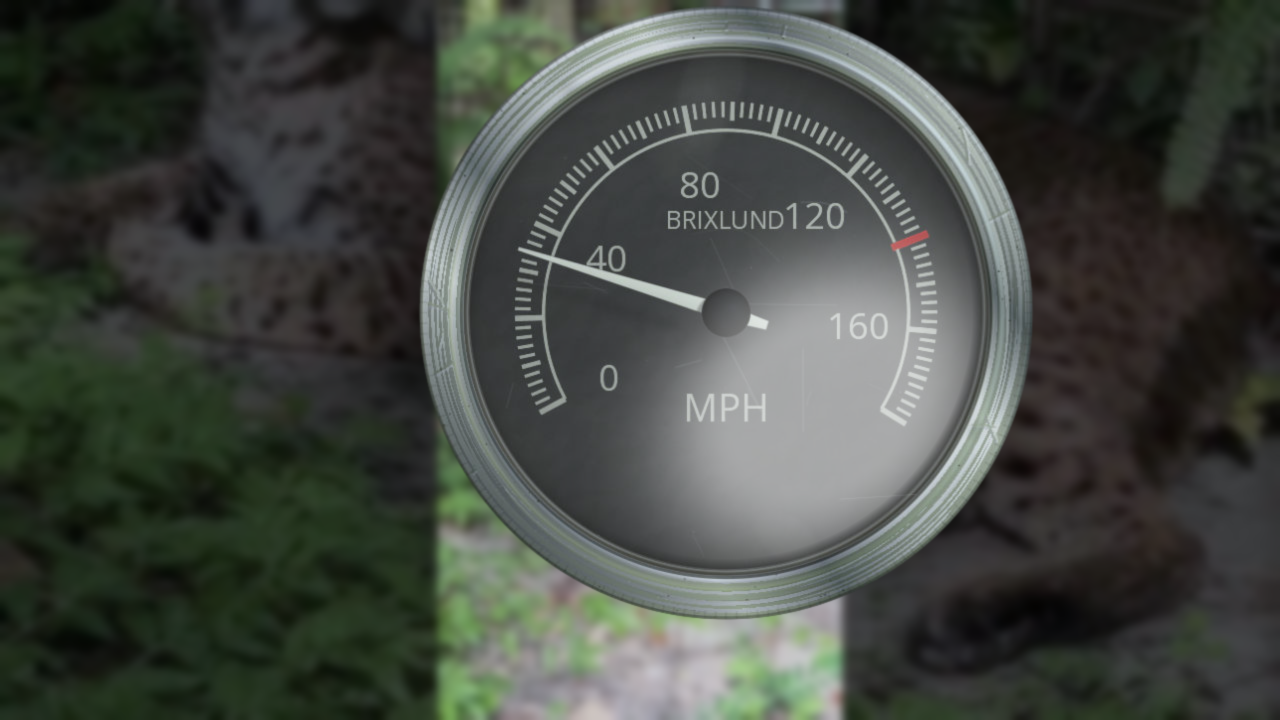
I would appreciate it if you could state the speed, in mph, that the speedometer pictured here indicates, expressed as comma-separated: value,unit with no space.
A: 34,mph
